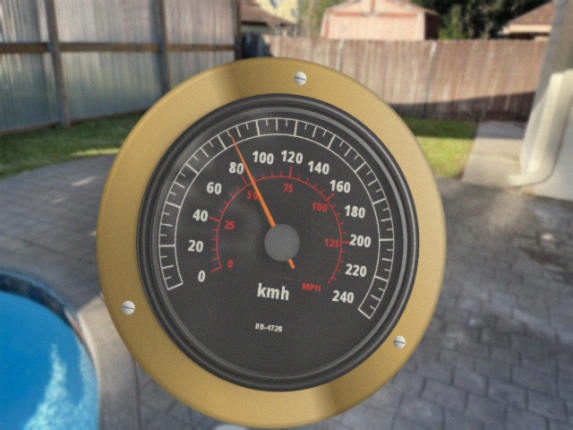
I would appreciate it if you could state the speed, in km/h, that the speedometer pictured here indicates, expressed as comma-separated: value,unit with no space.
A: 85,km/h
